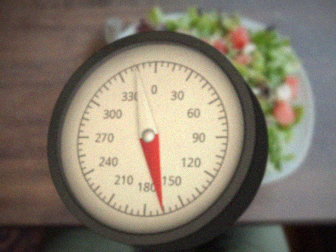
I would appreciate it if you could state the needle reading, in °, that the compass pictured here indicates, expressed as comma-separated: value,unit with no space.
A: 165,°
